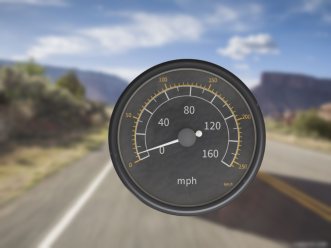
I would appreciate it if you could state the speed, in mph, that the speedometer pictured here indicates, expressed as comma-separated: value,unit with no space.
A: 5,mph
